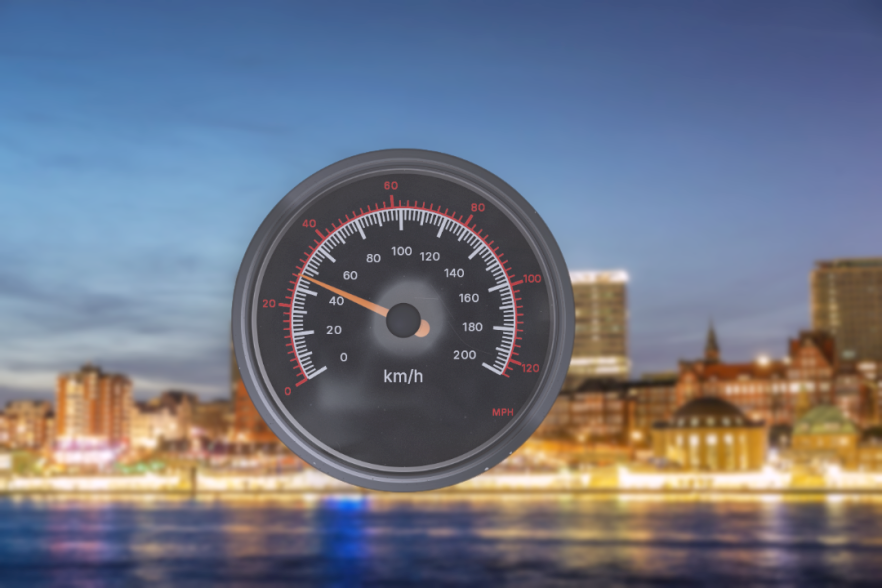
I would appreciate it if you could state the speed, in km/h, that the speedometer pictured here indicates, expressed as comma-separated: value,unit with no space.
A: 46,km/h
